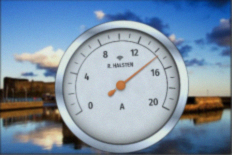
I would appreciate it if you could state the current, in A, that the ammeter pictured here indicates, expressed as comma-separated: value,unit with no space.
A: 14.5,A
